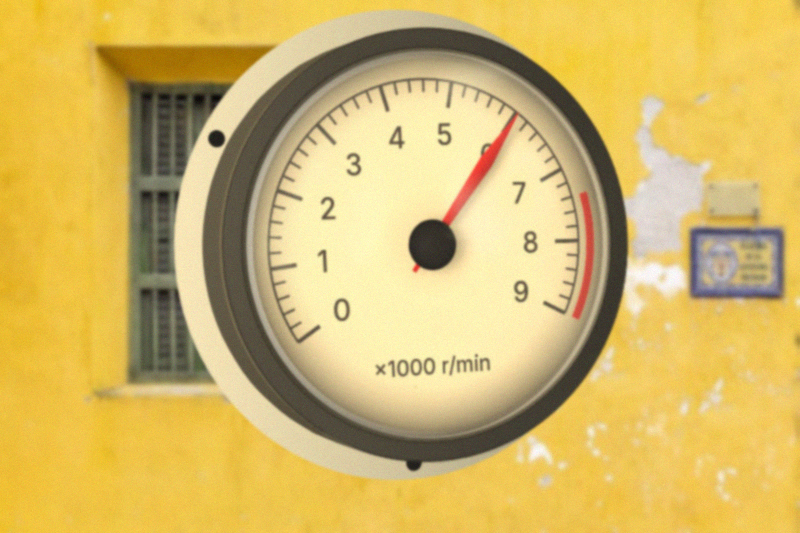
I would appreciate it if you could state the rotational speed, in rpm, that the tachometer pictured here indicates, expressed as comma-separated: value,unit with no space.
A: 6000,rpm
